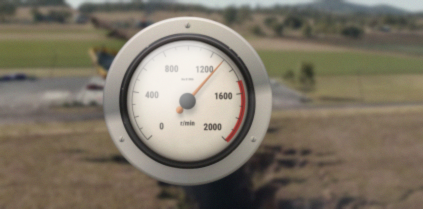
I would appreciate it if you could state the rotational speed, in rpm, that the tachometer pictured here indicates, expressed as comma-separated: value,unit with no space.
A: 1300,rpm
